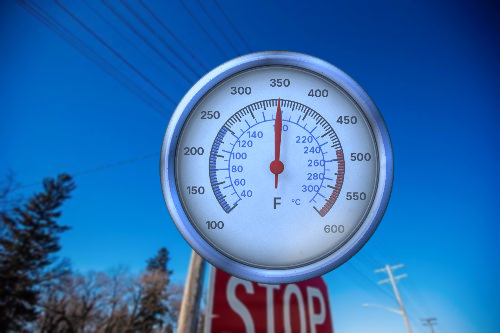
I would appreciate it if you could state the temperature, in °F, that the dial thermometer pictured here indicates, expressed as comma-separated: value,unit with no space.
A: 350,°F
